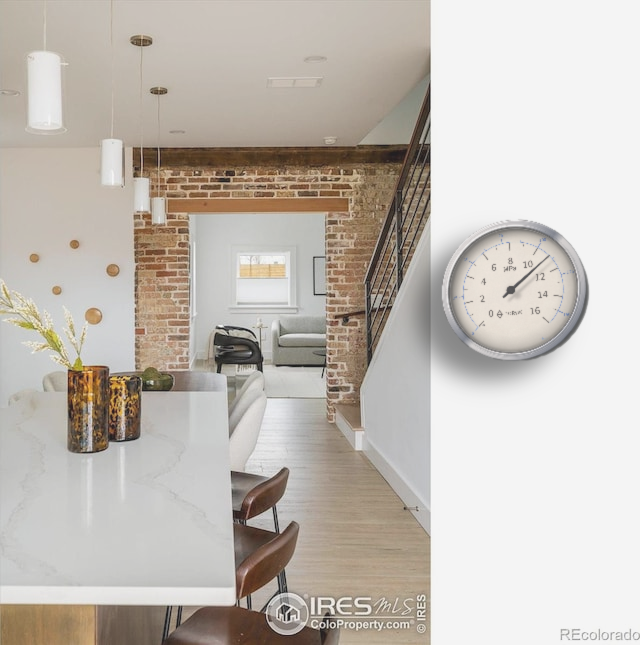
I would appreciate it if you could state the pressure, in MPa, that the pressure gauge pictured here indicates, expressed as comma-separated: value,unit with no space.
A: 11,MPa
